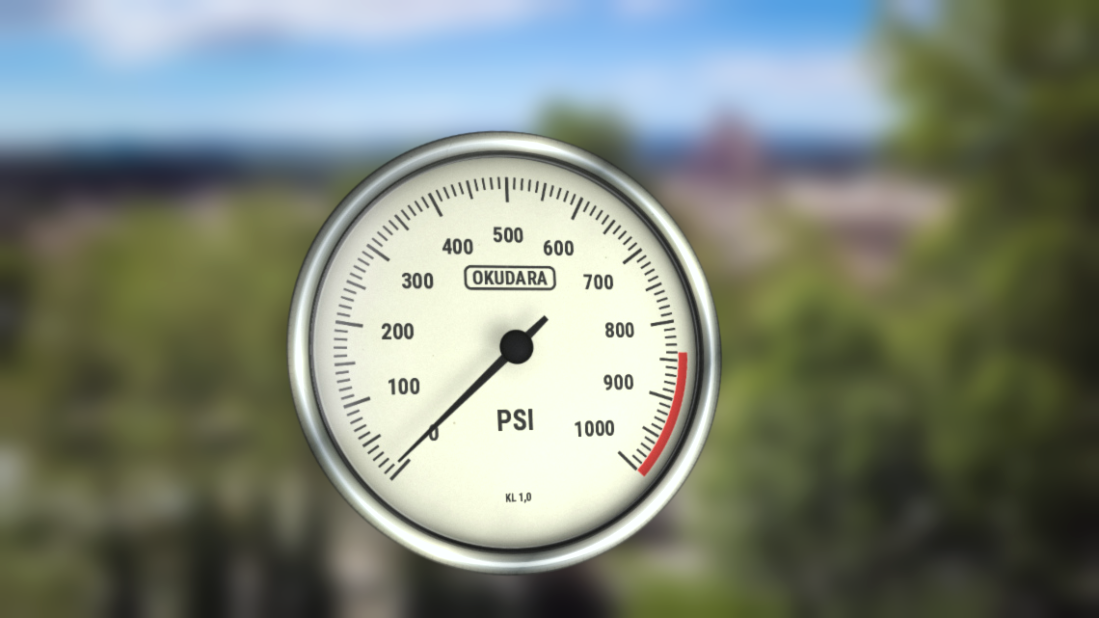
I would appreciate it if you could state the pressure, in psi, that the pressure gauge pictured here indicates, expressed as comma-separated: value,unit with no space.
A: 10,psi
